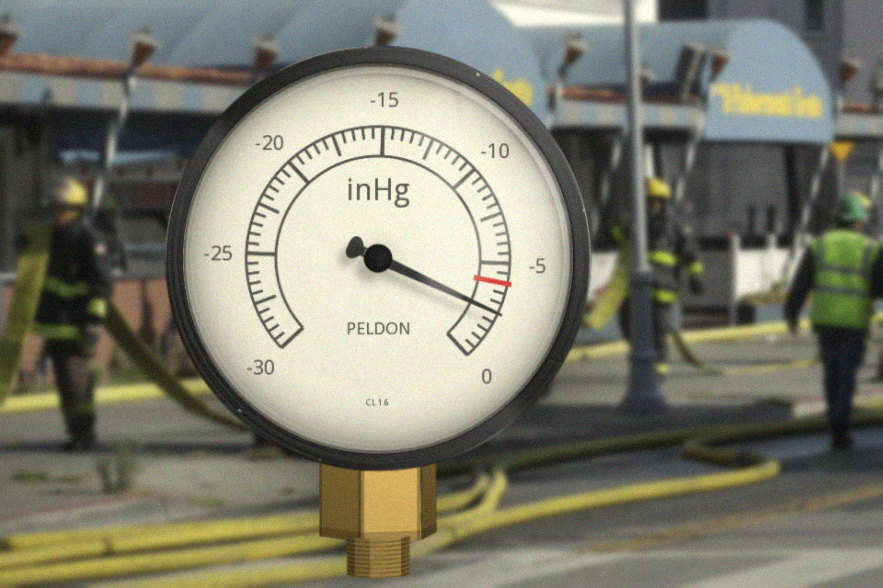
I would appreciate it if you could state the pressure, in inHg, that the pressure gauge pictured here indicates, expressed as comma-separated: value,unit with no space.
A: -2.5,inHg
